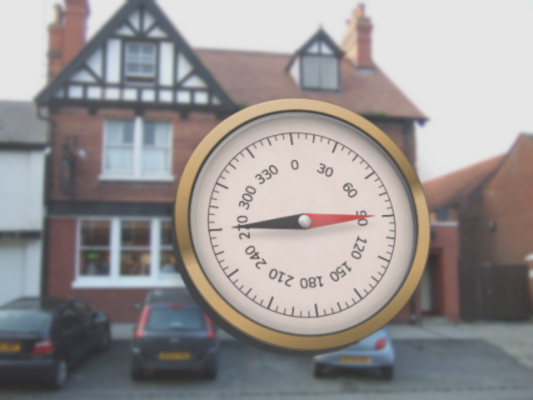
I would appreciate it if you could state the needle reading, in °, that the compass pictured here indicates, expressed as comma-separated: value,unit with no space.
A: 90,°
